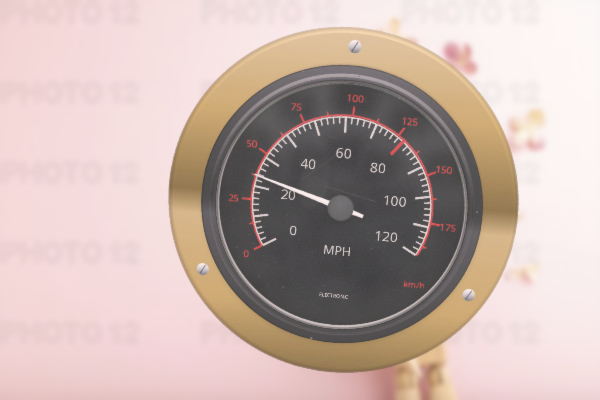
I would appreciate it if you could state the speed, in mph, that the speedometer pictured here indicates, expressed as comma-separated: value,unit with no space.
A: 24,mph
